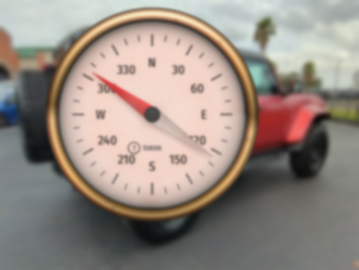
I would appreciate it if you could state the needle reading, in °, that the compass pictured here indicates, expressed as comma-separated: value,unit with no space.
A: 305,°
